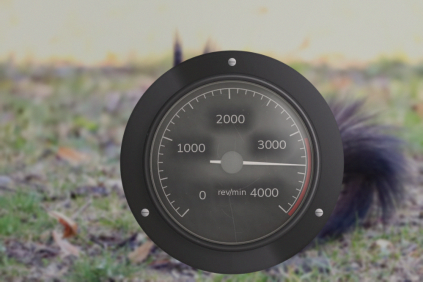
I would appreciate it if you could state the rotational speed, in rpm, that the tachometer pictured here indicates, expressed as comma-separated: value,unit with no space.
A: 3400,rpm
